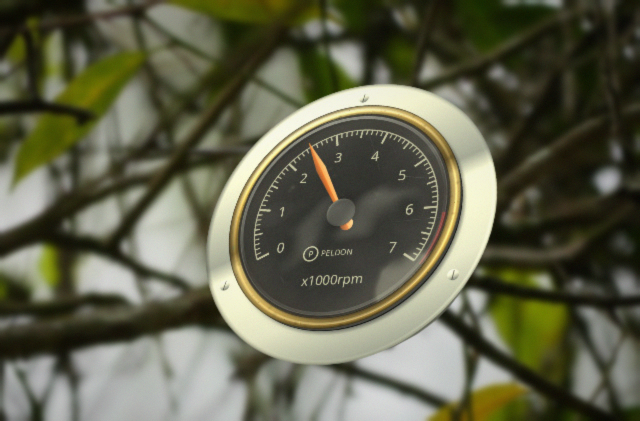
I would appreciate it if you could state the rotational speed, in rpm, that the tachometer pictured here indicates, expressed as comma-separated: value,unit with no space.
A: 2500,rpm
